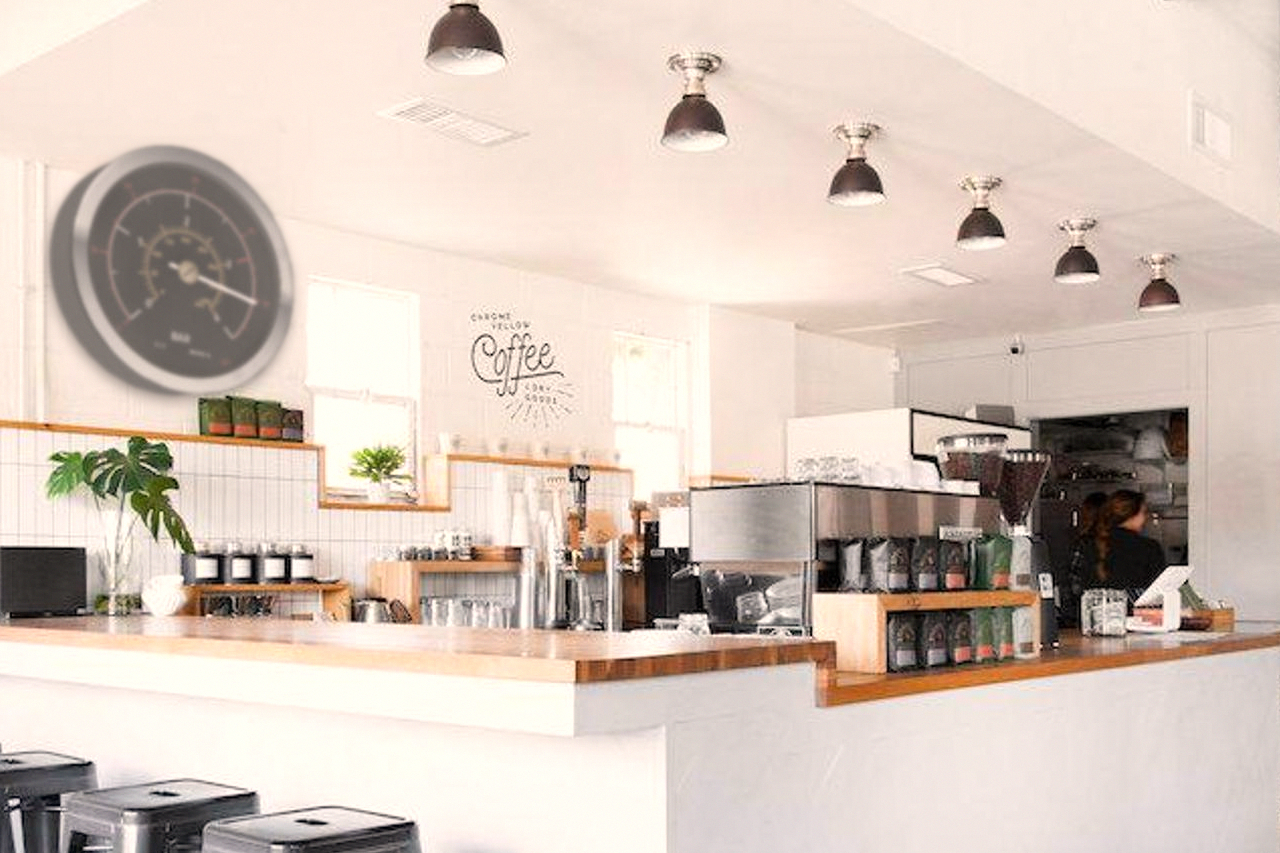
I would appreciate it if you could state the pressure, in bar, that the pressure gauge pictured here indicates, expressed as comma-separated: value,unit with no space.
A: 3.5,bar
